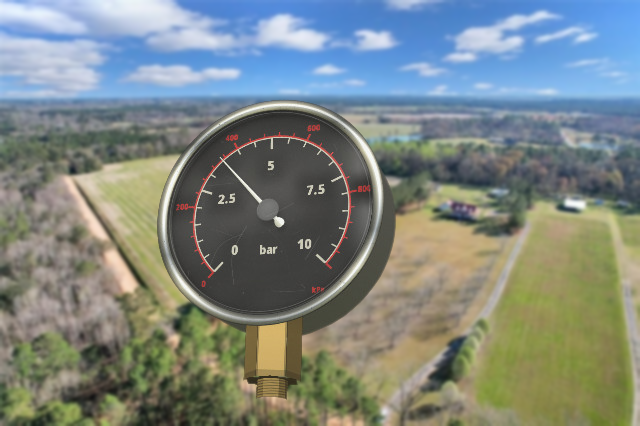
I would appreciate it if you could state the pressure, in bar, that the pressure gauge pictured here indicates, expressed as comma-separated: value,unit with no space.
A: 3.5,bar
